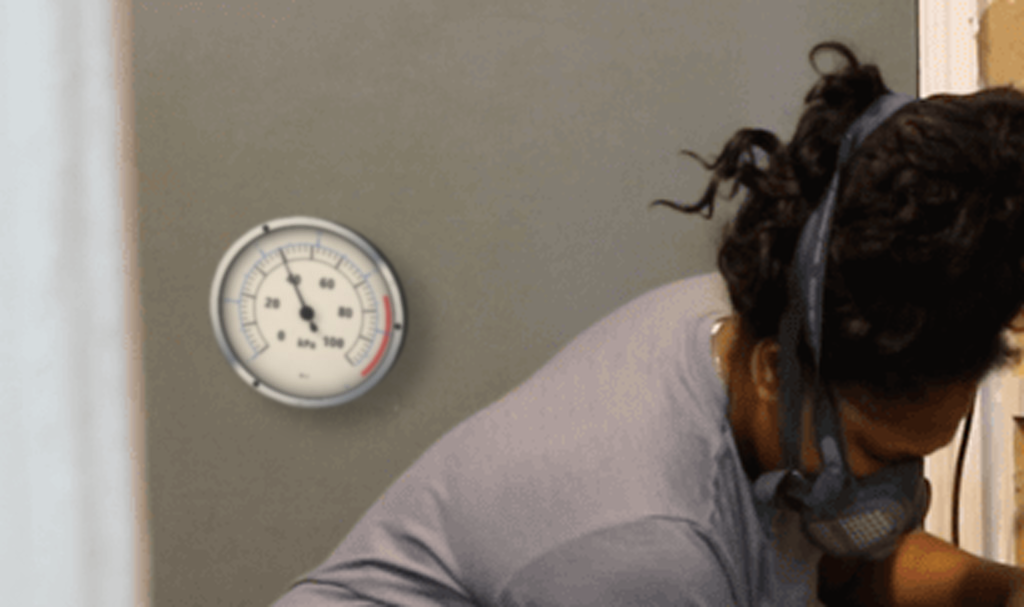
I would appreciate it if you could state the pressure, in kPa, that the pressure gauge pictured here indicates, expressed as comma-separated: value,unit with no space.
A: 40,kPa
